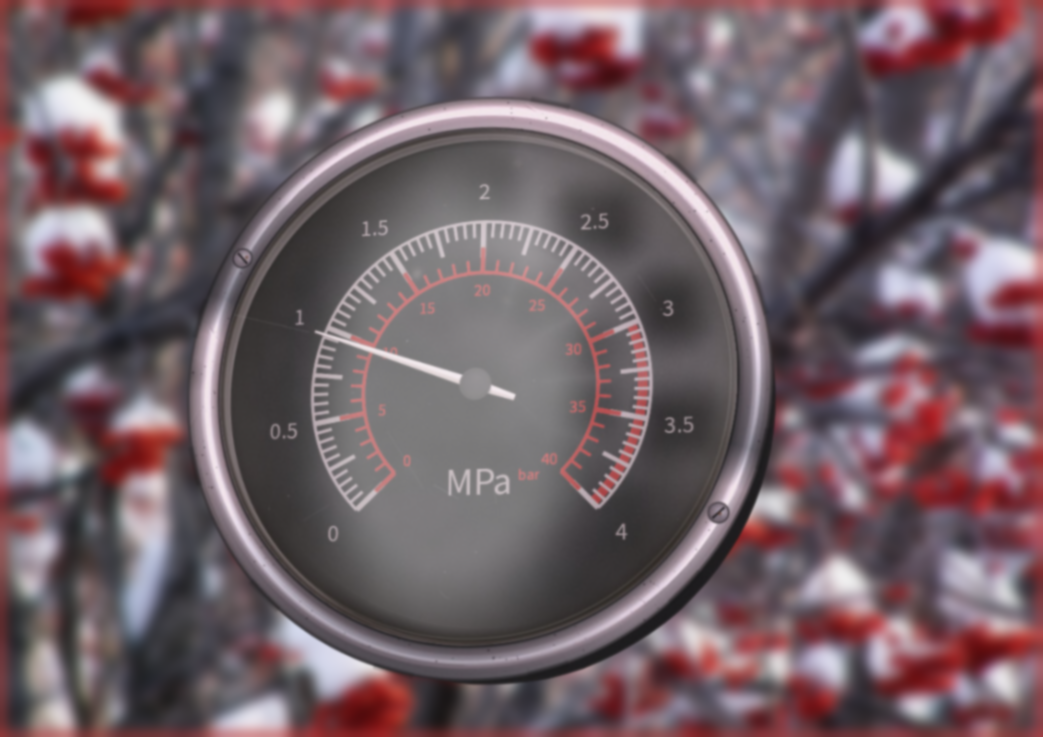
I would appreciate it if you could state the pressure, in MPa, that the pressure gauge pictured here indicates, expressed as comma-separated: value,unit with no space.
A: 0.95,MPa
